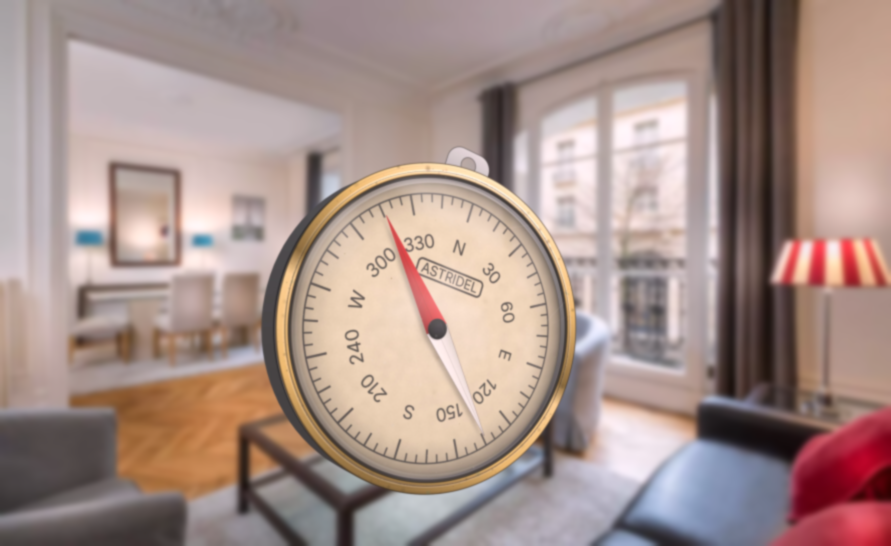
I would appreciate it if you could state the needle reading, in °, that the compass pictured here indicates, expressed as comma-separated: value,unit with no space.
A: 315,°
